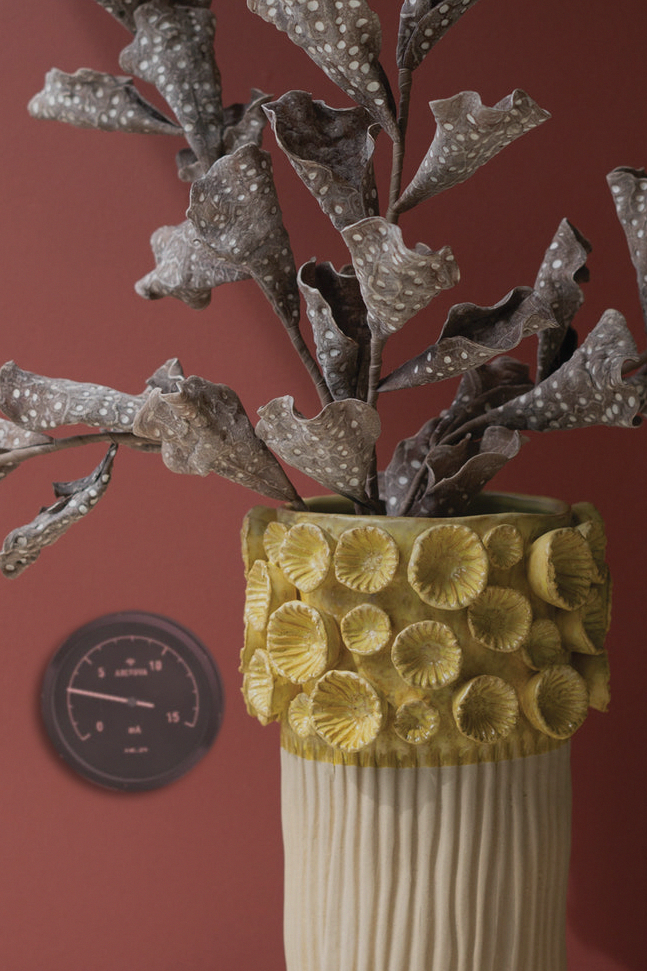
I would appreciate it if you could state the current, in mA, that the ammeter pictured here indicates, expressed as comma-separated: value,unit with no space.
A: 3,mA
